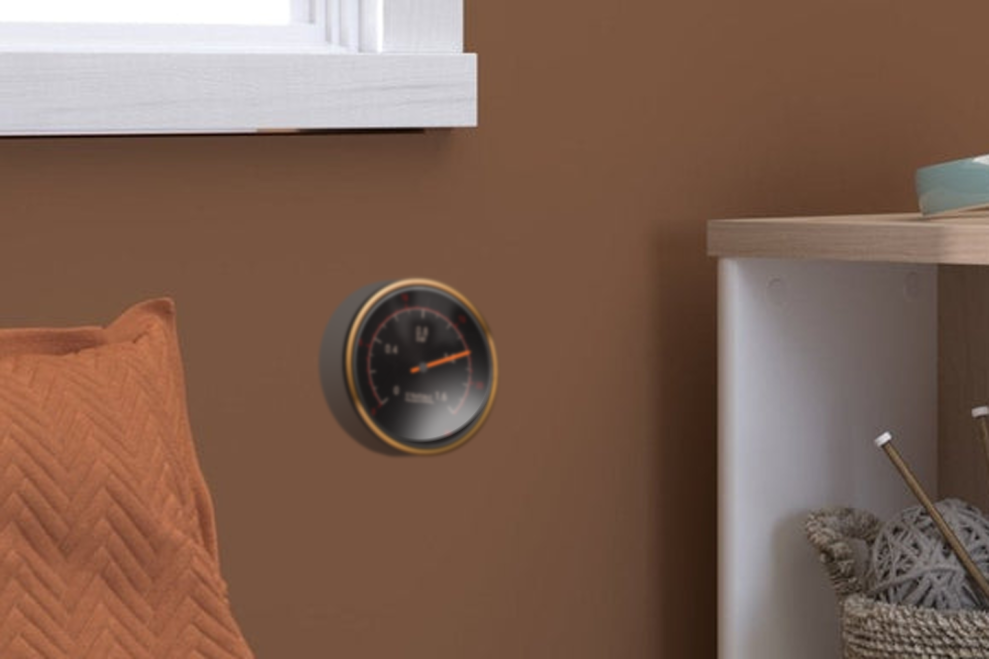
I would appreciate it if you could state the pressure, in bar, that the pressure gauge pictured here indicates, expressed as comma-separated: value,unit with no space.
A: 1.2,bar
